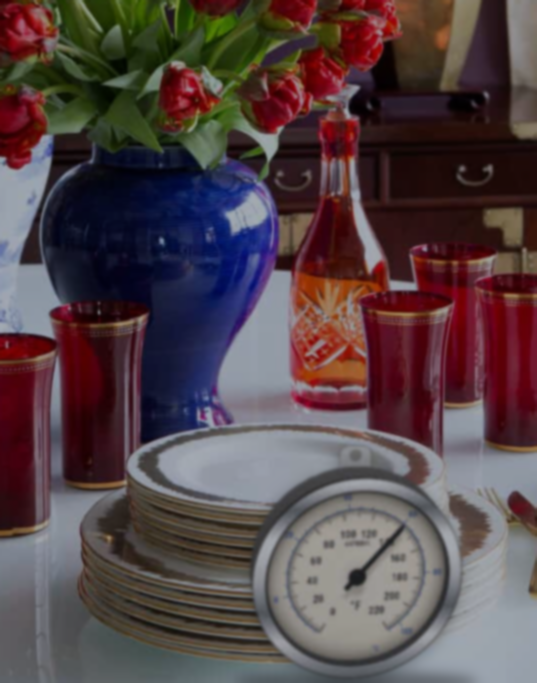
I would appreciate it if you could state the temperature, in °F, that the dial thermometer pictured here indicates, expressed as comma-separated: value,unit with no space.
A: 140,°F
